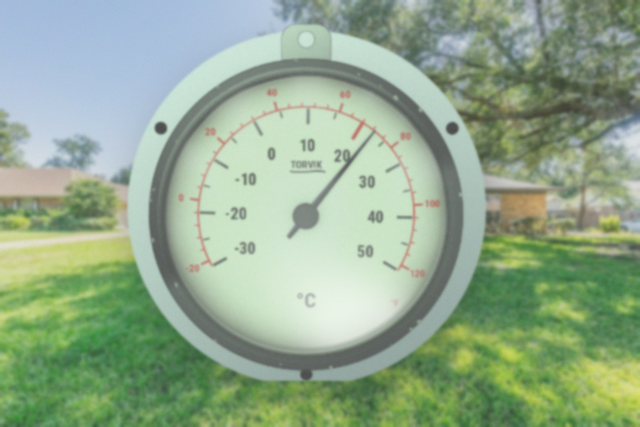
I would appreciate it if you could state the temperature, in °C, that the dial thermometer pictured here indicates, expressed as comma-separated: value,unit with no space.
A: 22.5,°C
